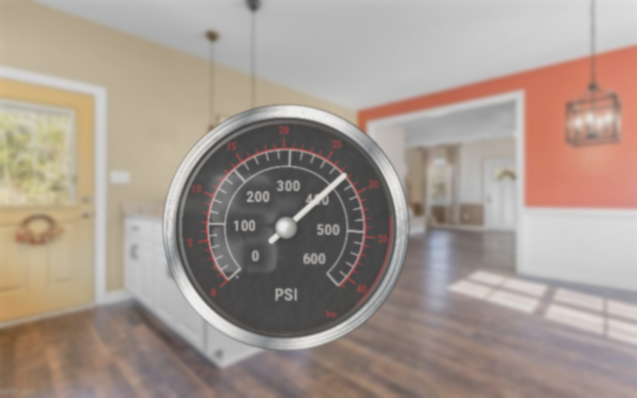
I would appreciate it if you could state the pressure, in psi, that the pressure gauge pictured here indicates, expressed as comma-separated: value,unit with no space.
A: 400,psi
